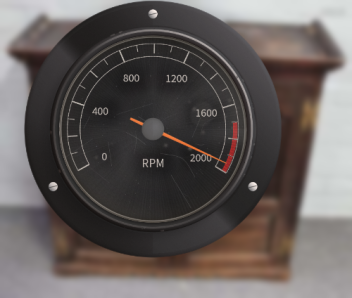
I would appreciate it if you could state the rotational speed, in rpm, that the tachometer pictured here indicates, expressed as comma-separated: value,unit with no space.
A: 1950,rpm
